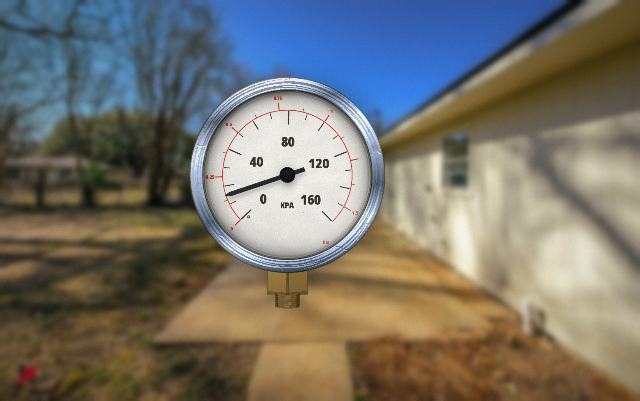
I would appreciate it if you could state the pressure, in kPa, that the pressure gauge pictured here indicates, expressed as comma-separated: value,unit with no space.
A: 15,kPa
